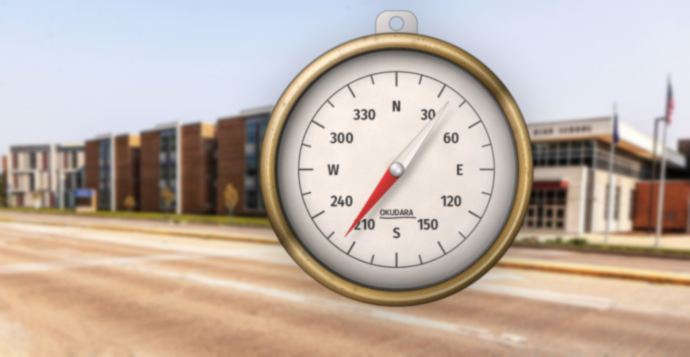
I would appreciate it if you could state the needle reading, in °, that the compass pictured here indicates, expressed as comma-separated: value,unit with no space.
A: 217.5,°
